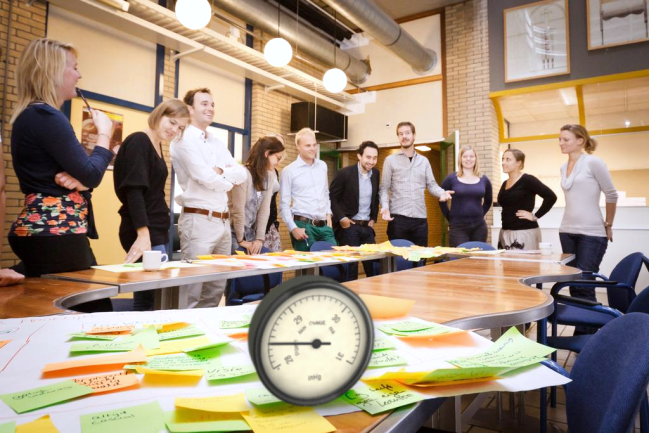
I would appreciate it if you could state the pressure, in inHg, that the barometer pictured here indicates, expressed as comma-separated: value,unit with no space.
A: 28.4,inHg
